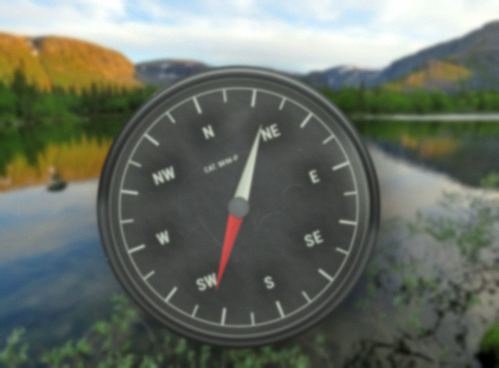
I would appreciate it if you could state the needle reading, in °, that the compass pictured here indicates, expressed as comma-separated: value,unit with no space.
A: 217.5,°
